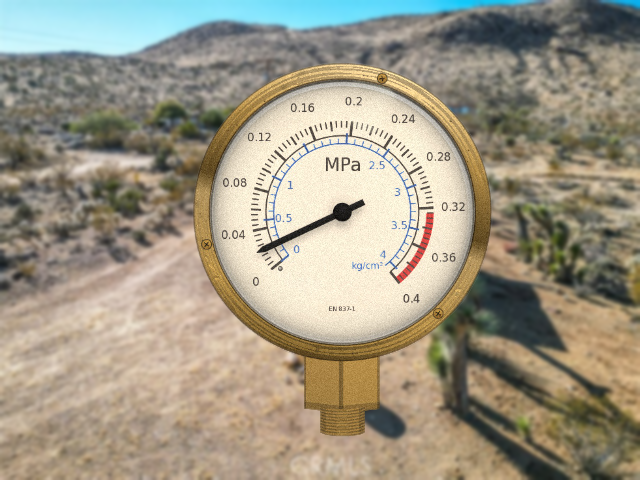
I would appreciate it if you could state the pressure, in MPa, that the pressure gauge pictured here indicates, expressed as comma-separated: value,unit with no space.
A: 0.02,MPa
